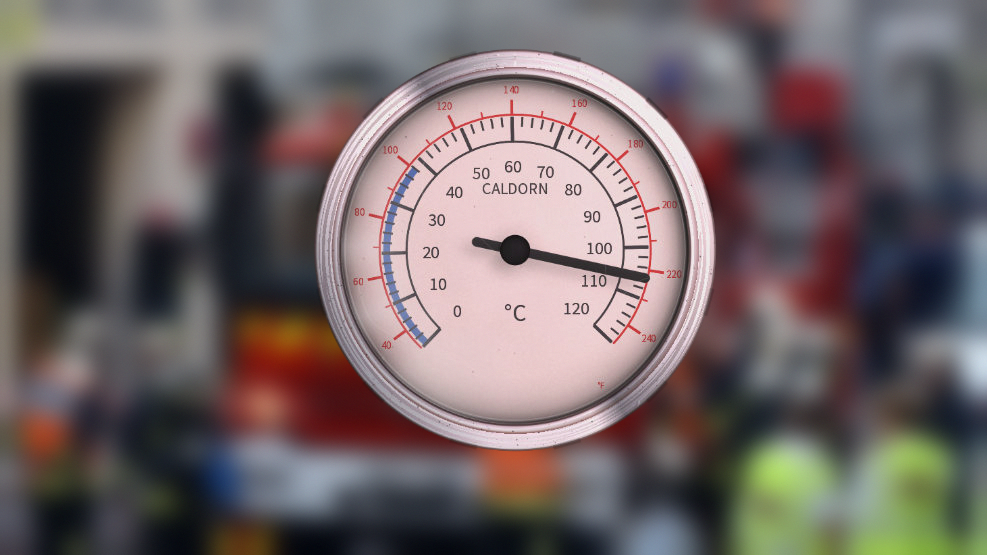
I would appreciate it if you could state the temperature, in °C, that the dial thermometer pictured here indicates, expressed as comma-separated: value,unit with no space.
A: 106,°C
